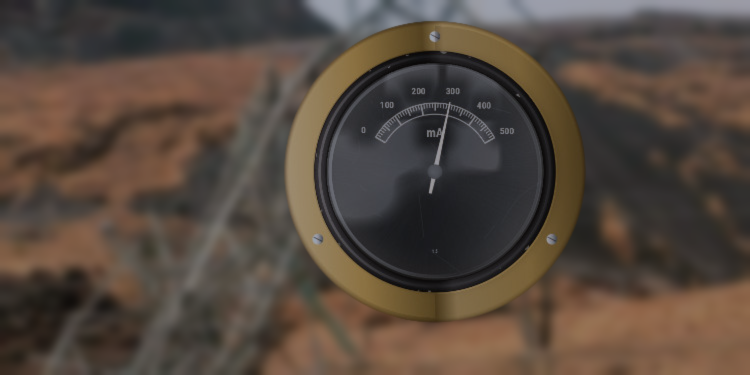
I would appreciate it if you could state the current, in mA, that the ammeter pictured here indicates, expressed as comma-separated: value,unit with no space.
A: 300,mA
